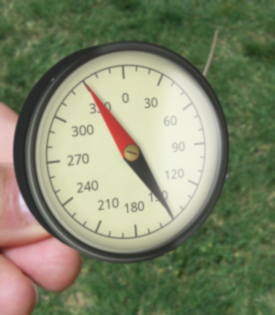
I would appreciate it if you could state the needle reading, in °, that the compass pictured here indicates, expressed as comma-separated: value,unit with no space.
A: 330,°
